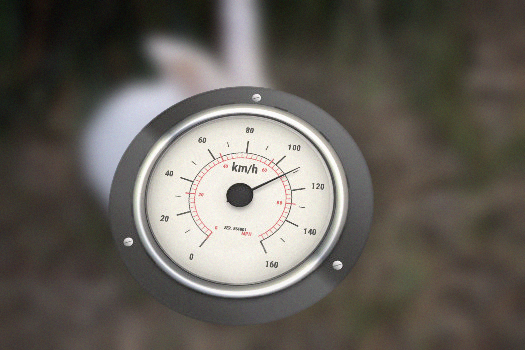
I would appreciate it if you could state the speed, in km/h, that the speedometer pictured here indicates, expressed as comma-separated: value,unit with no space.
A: 110,km/h
